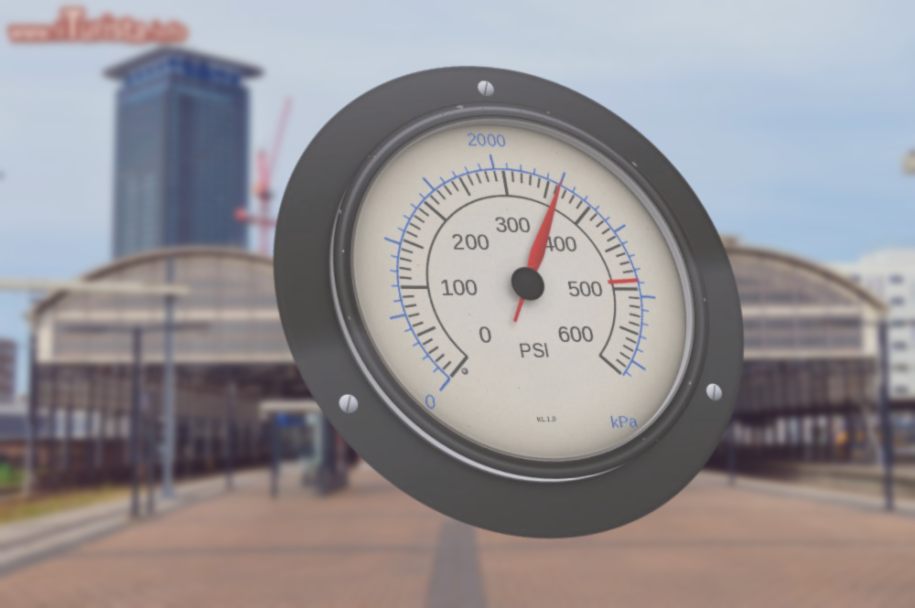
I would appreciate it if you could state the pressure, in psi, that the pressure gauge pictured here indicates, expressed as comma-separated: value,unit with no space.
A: 360,psi
